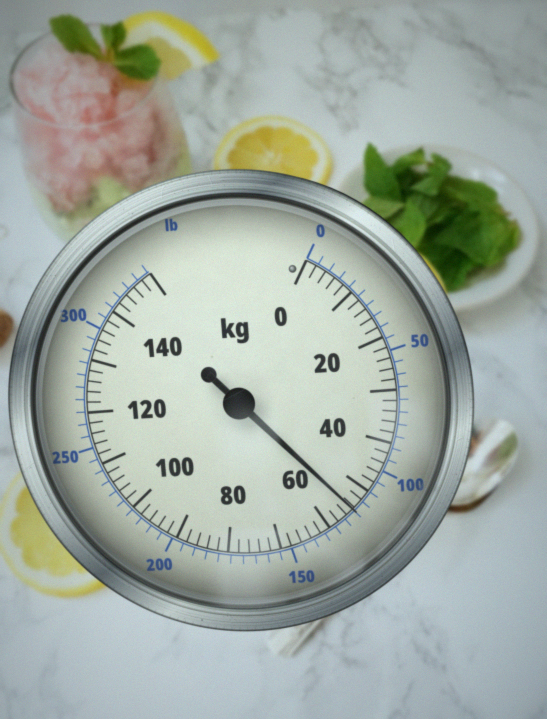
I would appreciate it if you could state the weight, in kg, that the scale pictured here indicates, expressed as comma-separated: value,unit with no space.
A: 54,kg
